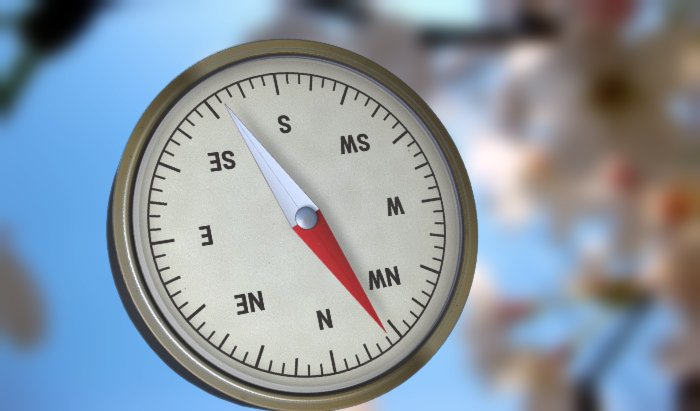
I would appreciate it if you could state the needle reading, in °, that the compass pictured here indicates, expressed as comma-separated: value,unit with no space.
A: 335,°
